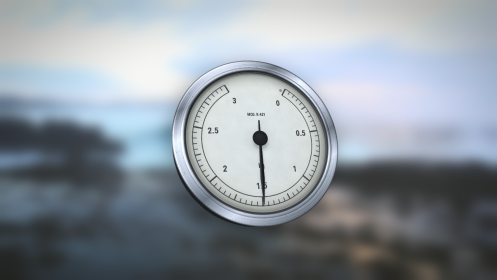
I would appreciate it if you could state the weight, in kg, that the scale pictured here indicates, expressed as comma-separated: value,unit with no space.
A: 1.5,kg
